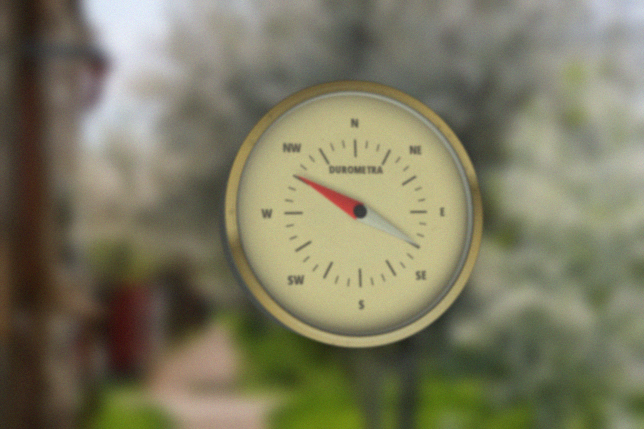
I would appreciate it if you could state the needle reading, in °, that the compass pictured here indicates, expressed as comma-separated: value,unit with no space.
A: 300,°
